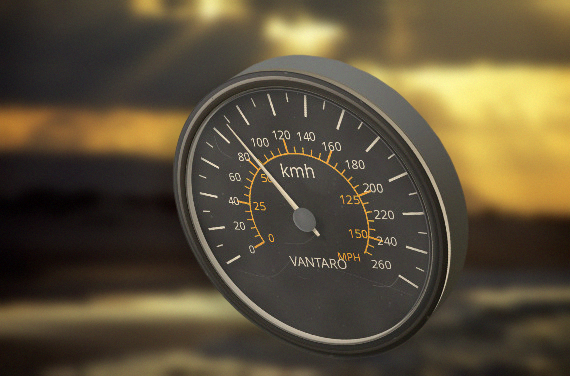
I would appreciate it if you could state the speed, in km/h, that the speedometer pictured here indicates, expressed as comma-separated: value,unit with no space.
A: 90,km/h
